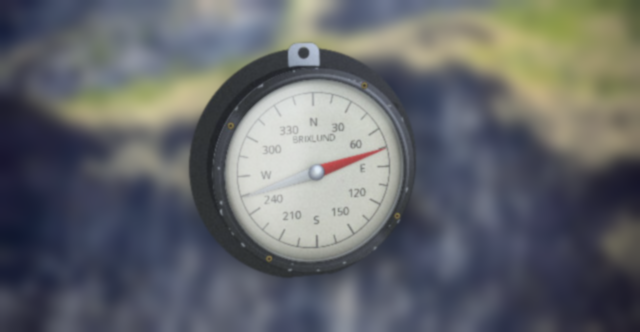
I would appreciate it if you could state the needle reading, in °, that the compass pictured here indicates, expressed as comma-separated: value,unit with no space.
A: 75,°
